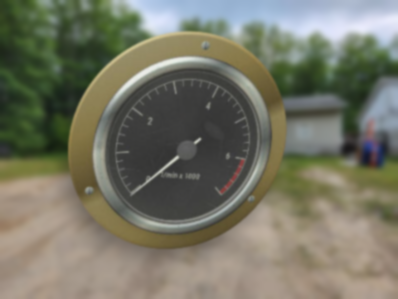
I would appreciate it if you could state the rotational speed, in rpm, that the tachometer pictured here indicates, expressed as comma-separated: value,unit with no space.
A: 0,rpm
